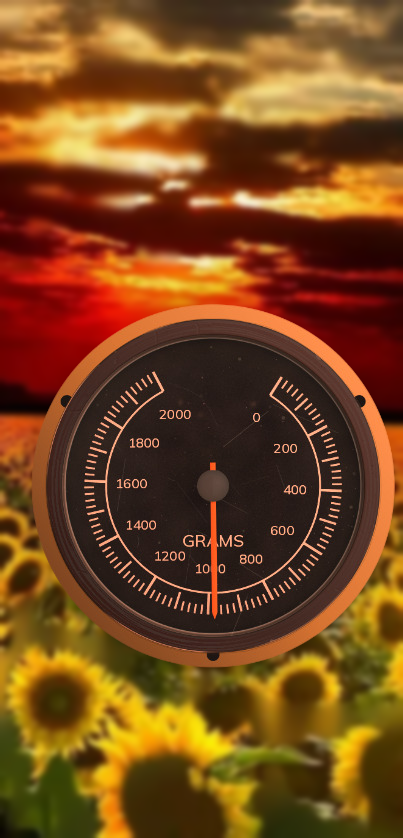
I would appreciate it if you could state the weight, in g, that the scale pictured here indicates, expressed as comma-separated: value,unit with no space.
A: 980,g
